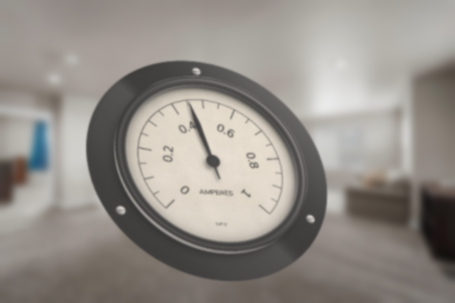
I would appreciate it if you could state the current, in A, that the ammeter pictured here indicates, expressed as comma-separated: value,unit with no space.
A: 0.45,A
